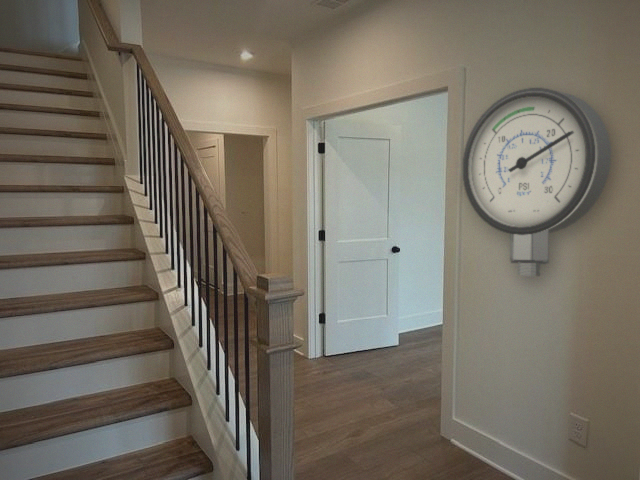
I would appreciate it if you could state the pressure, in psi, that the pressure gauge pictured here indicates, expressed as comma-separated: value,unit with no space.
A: 22,psi
